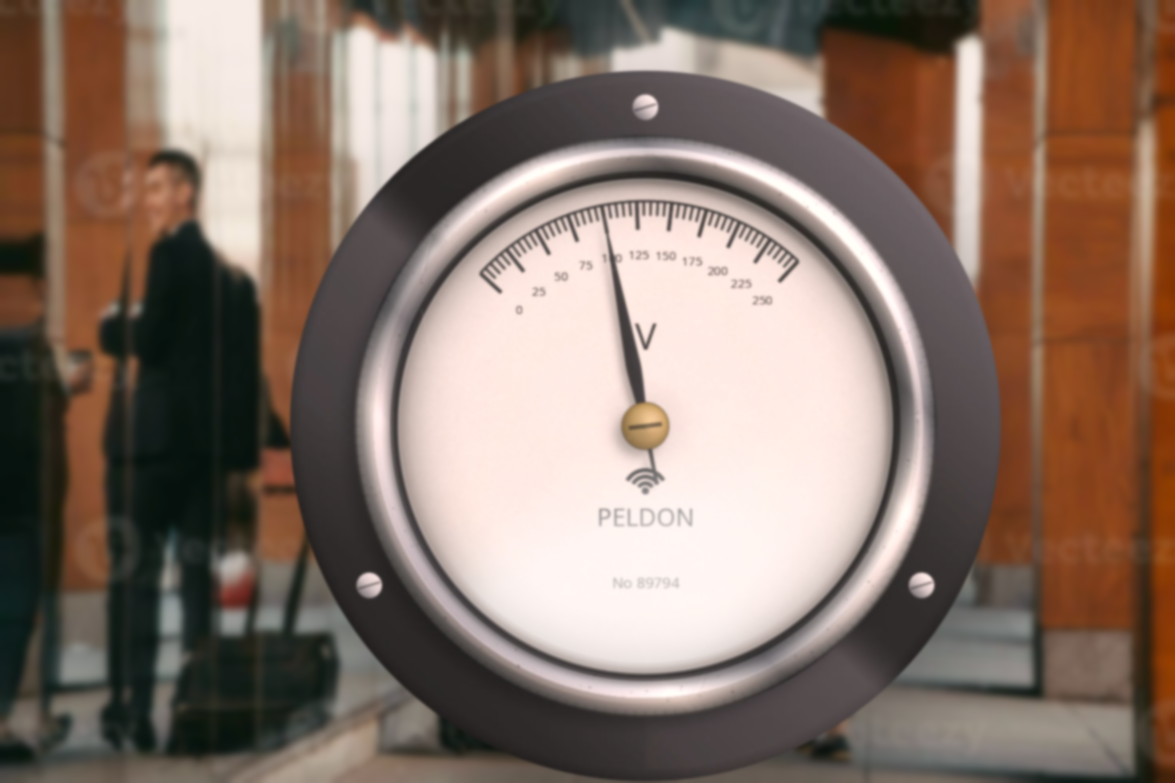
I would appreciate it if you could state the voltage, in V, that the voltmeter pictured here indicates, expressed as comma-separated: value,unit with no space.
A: 100,V
